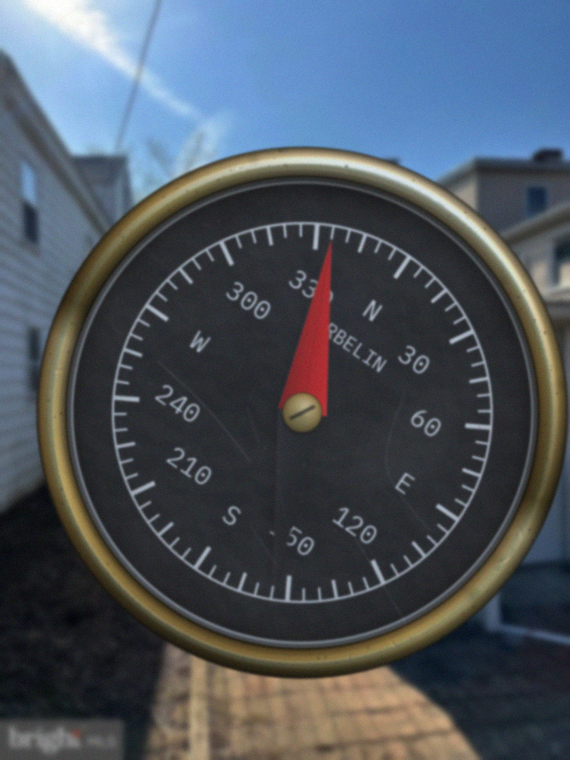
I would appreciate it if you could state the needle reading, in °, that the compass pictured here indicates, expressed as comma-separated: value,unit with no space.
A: 335,°
